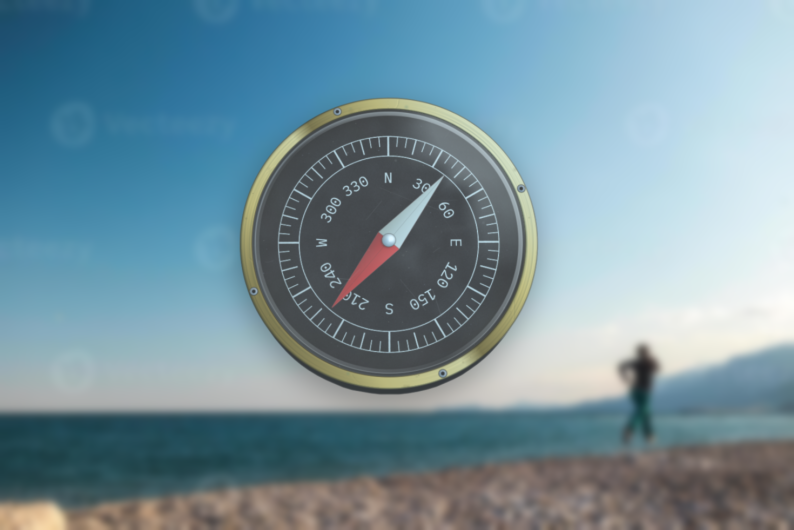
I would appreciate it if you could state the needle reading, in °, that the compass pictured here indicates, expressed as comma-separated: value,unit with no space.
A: 220,°
